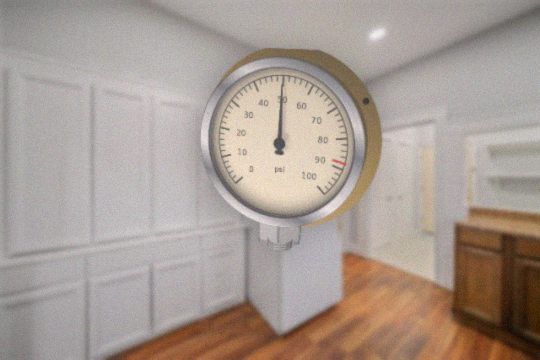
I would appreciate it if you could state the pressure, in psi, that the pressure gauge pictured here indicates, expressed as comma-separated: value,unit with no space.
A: 50,psi
